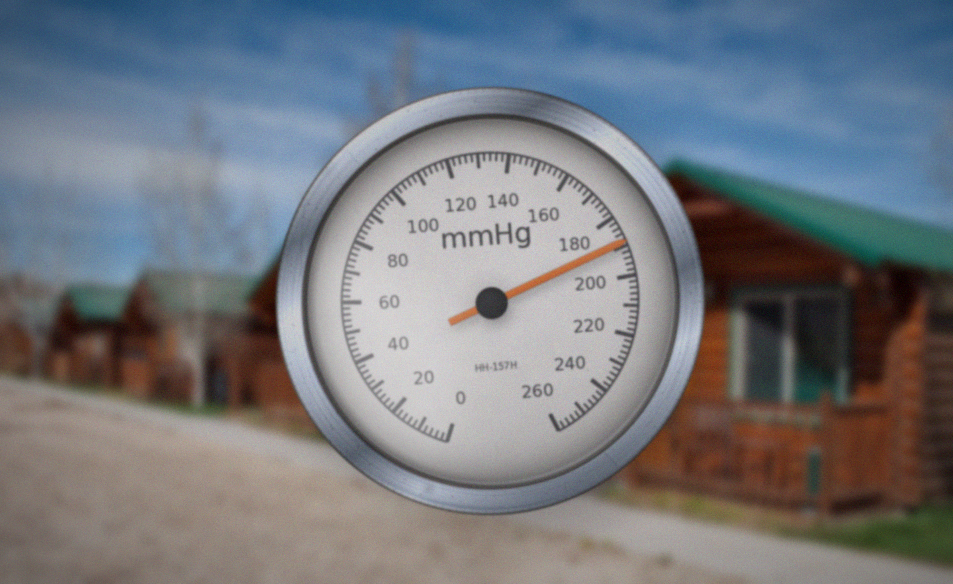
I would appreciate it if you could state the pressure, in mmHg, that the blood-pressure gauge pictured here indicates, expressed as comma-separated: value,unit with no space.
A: 188,mmHg
